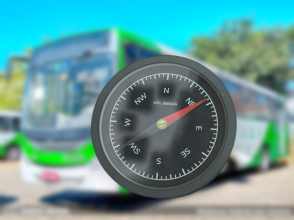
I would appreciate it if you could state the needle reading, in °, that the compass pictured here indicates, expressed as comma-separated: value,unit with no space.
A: 55,°
